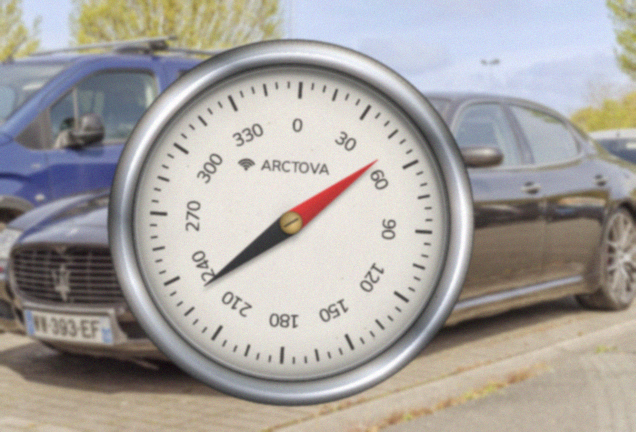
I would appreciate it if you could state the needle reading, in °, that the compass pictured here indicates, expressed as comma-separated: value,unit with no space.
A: 50,°
